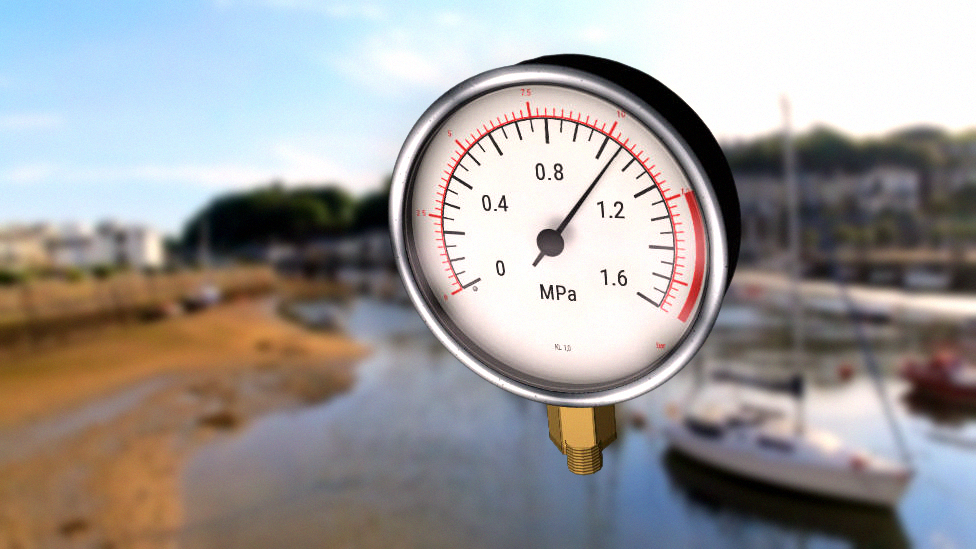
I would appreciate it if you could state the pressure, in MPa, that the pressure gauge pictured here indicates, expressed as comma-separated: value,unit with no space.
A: 1.05,MPa
